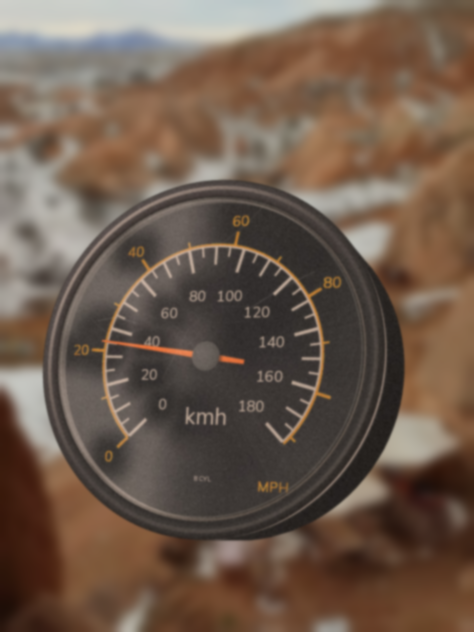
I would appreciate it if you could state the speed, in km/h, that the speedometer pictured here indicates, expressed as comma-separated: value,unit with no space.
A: 35,km/h
